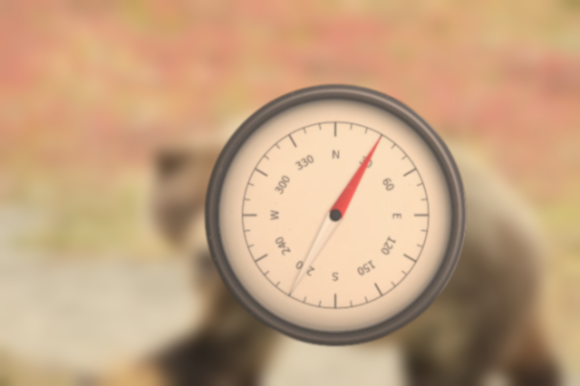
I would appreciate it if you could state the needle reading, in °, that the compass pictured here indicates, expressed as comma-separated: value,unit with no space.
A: 30,°
